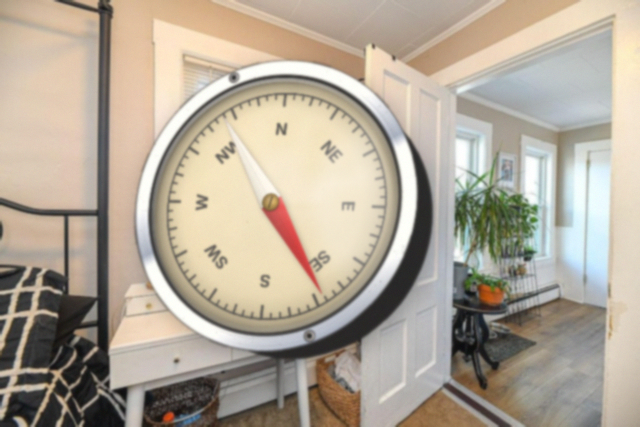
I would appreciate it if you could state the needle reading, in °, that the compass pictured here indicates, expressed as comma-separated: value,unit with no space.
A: 145,°
